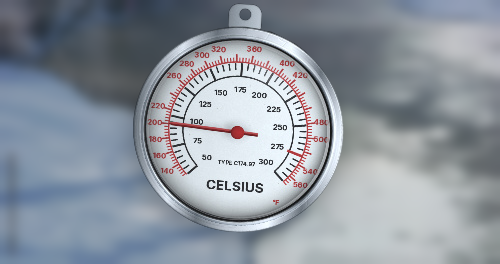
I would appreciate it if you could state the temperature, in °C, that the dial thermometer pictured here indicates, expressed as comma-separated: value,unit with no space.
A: 95,°C
